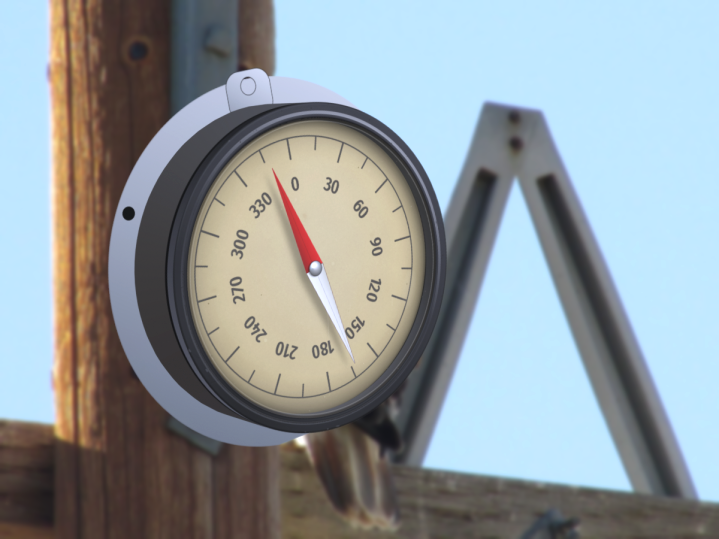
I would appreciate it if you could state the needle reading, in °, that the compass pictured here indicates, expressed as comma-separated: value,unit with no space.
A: 345,°
